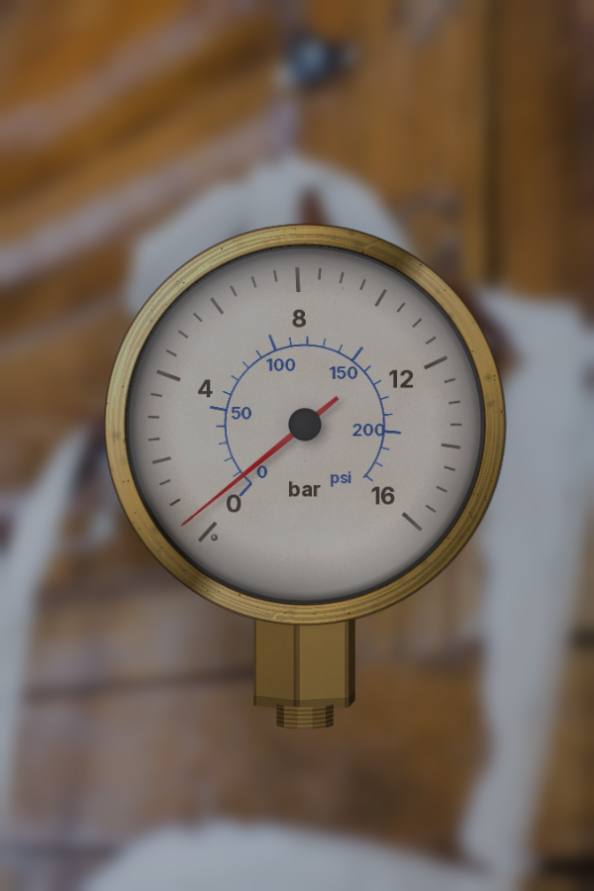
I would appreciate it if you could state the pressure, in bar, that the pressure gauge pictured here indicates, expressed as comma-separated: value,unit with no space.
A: 0.5,bar
